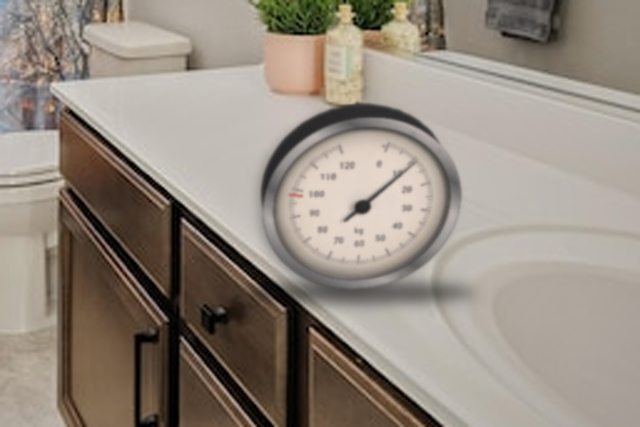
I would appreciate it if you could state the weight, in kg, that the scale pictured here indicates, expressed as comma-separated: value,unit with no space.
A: 10,kg
